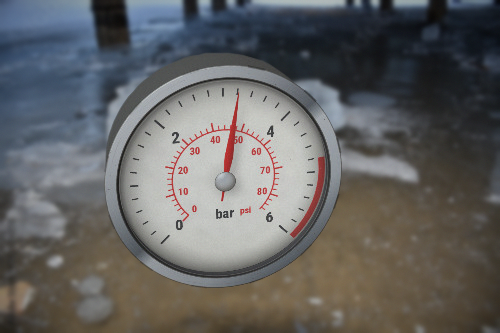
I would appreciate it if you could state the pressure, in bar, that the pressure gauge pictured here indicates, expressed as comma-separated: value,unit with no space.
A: 3.2,bar
